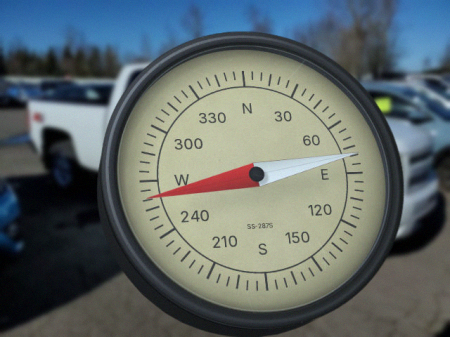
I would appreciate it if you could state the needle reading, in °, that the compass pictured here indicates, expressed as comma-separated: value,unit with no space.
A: 260,°
